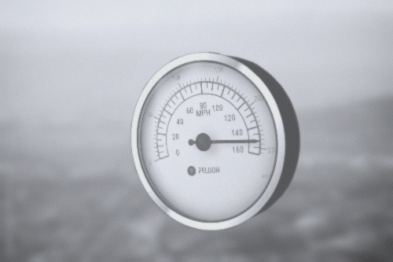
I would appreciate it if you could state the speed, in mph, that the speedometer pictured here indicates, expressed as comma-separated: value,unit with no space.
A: 150,mph
